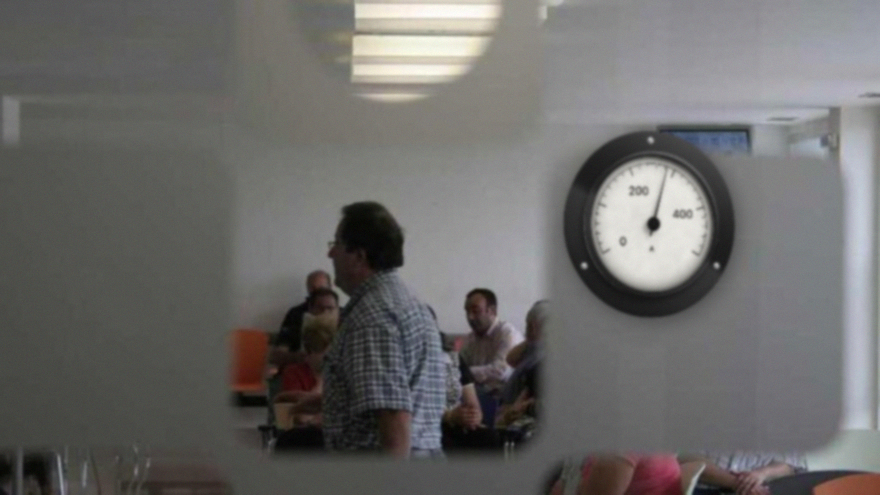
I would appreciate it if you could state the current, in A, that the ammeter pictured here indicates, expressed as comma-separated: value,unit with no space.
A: 280,A
